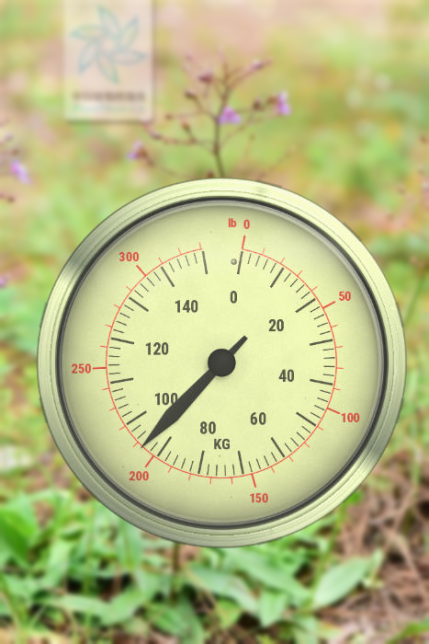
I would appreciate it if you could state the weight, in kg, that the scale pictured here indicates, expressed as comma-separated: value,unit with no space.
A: 94,kg
